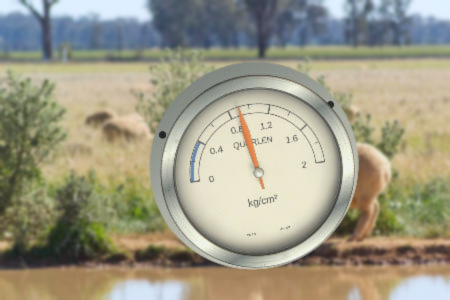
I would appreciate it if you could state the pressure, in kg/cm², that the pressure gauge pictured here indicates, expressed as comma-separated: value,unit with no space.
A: 0.9,kg/cm²
